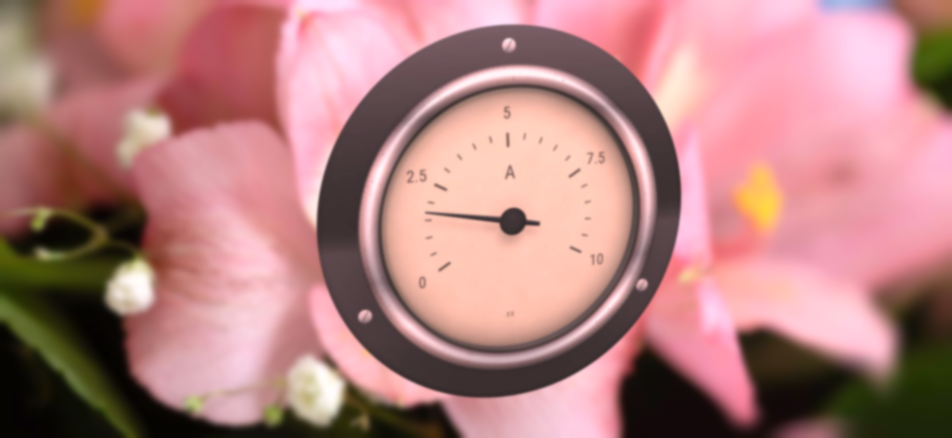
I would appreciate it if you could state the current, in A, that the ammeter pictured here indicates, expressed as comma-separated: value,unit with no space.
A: 1.75,A
